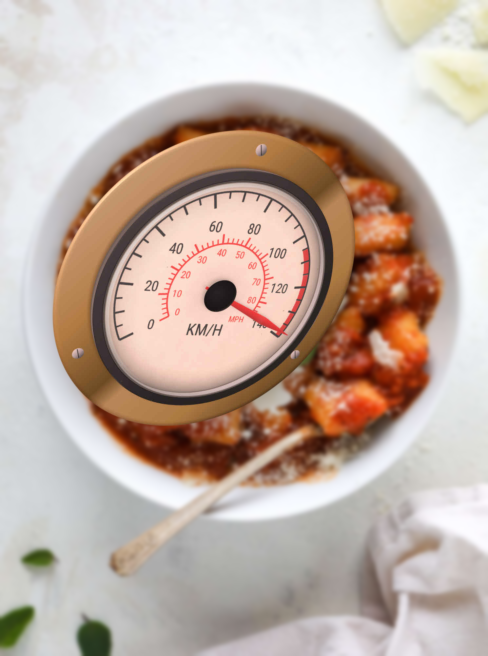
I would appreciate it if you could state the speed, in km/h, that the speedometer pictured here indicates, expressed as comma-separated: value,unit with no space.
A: 137.5,km/h
